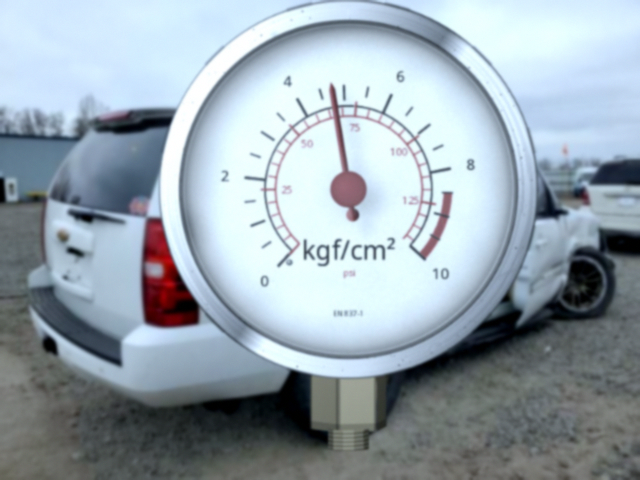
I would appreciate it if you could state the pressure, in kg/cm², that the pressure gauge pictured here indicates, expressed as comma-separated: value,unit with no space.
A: 4.75,kg/cm²
